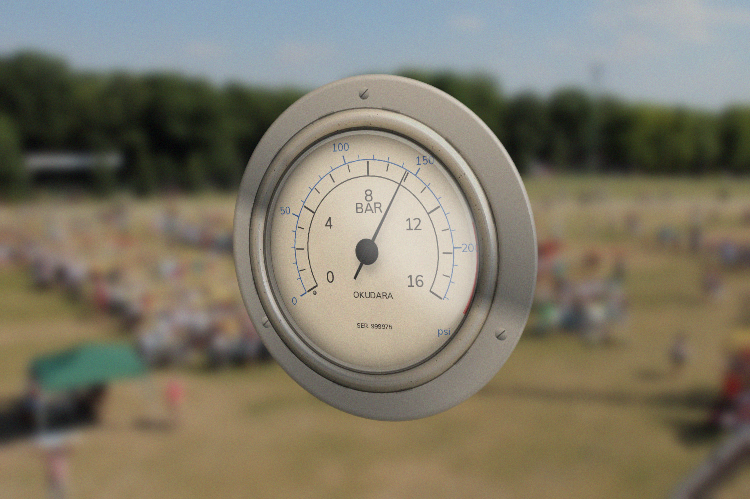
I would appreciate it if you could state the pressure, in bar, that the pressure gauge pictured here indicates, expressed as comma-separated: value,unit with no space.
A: 10,bar
